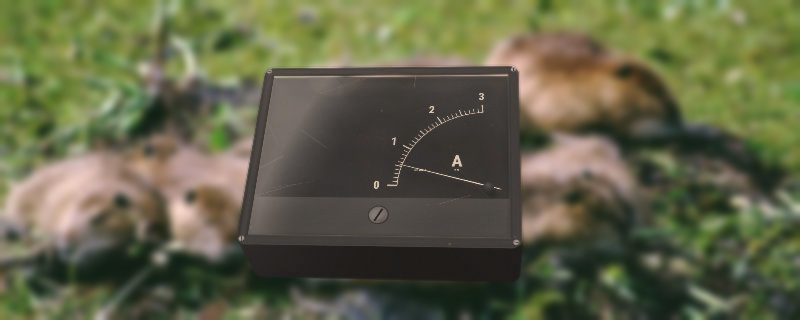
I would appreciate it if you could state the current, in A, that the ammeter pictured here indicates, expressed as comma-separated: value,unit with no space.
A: 0.5,A
